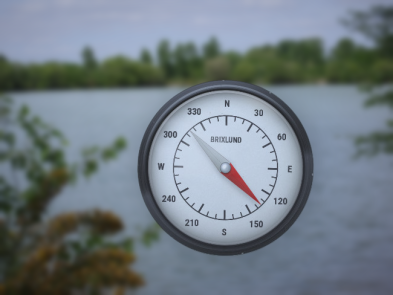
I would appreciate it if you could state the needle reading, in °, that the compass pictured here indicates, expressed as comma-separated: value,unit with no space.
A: 135,°
